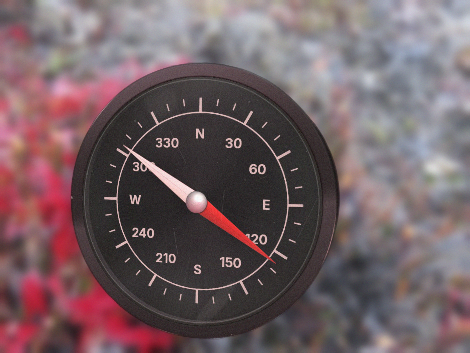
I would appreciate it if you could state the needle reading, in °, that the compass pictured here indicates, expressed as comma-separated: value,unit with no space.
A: 125,°
